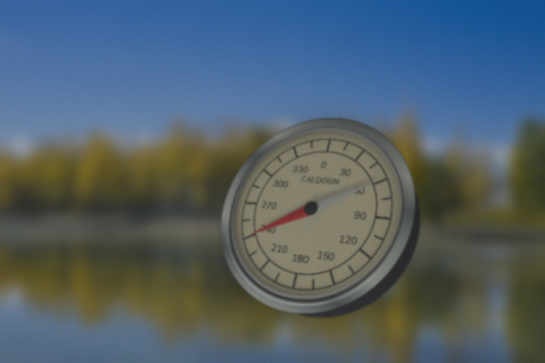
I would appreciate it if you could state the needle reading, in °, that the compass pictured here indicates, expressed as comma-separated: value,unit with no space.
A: 240,°
